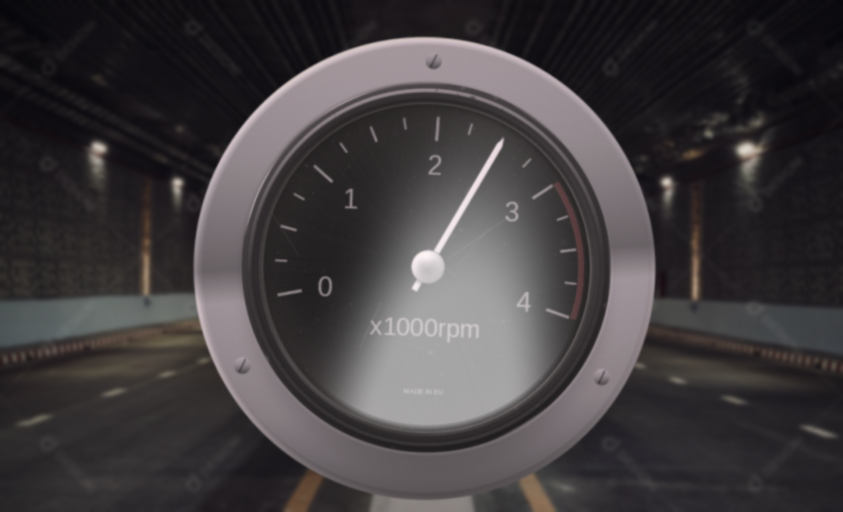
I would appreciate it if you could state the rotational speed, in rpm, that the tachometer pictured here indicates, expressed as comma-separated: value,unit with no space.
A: 2500,rpm
